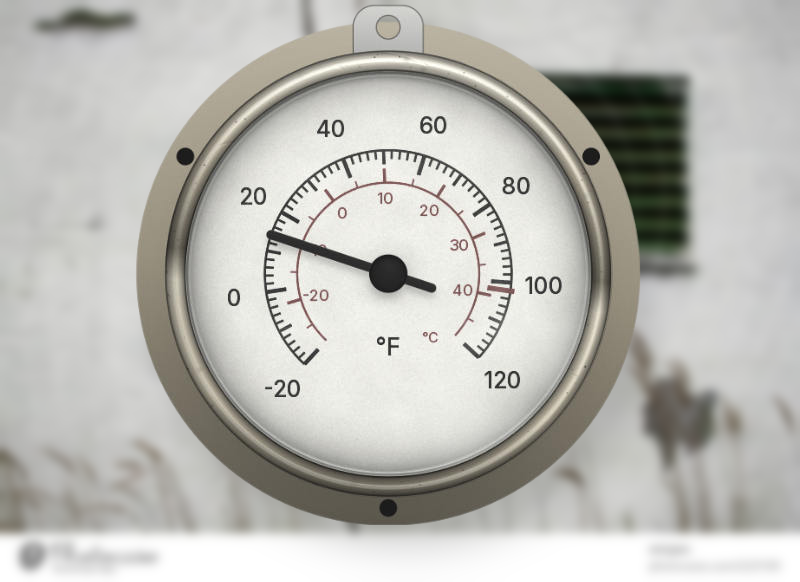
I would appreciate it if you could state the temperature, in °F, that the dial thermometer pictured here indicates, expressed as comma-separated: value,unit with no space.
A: 14,°F
